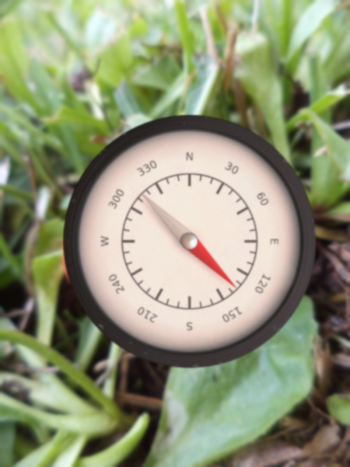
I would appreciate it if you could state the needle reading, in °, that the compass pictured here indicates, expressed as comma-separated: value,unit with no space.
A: 135,°
